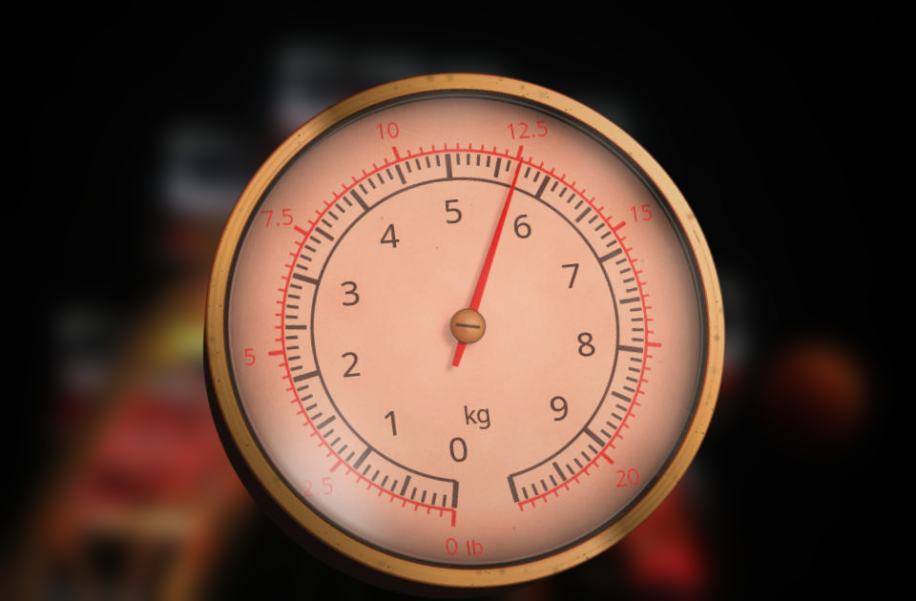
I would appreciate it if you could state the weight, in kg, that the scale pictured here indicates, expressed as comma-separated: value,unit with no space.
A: 5.7,kg
